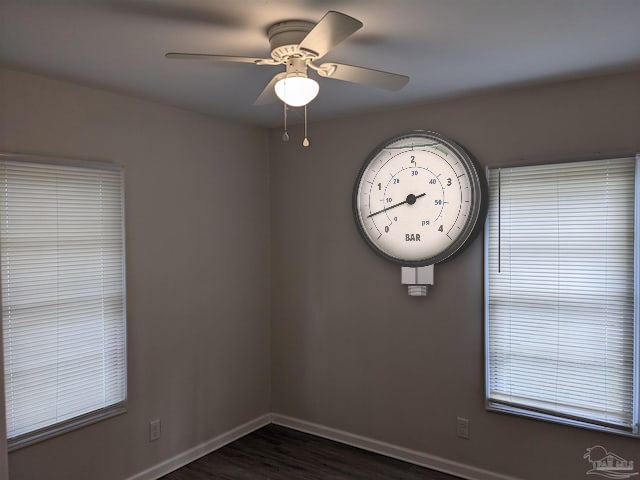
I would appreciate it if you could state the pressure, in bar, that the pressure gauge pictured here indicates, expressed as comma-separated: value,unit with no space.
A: 0.4,bar
